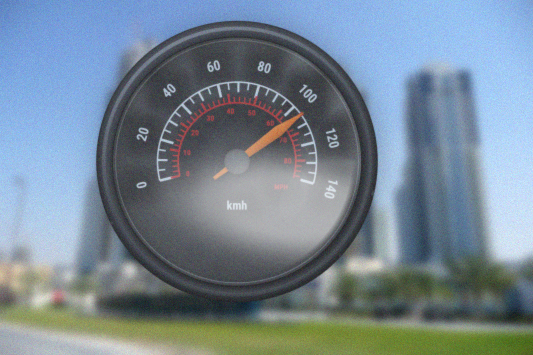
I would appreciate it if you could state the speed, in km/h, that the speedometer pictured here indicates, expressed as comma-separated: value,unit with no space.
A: 105,km/h
